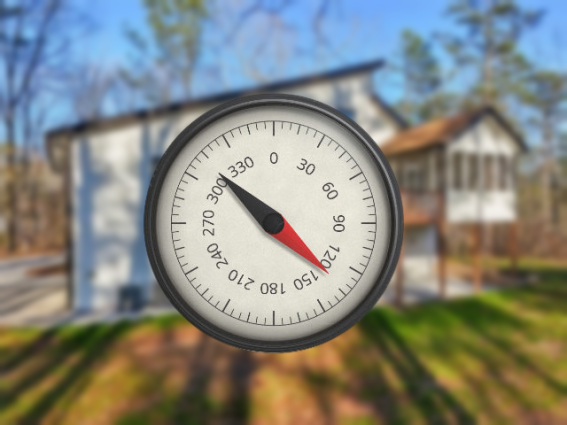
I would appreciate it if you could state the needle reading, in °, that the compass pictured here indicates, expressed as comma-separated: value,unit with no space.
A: 132.5,°
